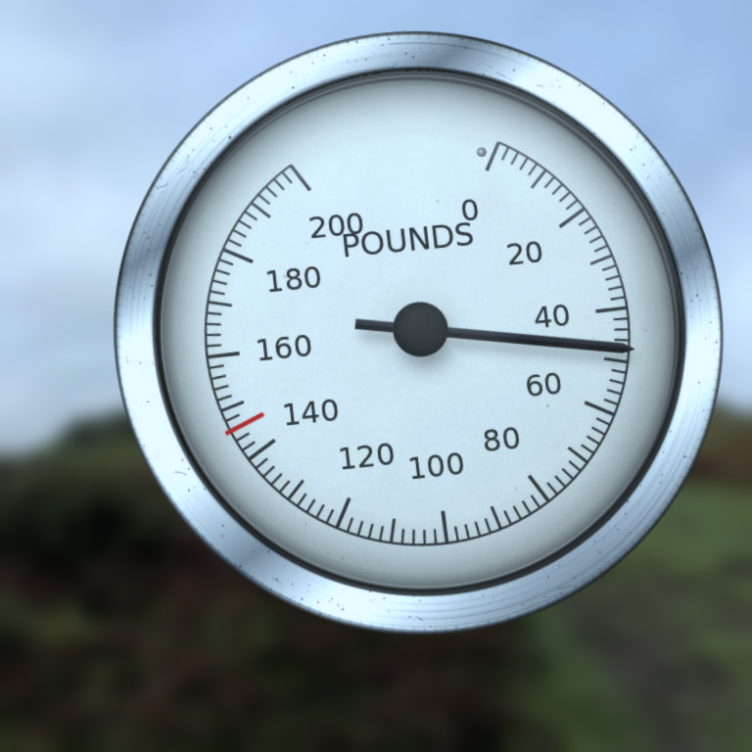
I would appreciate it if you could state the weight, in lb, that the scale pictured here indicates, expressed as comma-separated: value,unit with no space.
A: 48,lb
